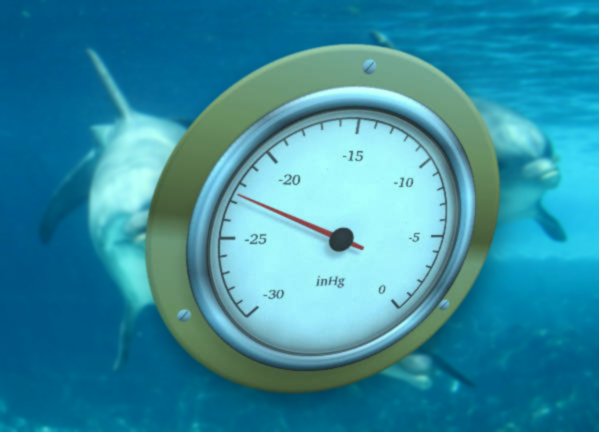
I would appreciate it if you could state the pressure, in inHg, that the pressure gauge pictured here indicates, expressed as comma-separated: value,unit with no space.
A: -22.5,inHg
